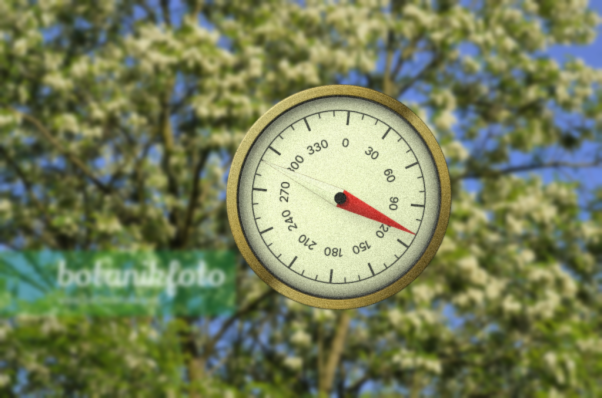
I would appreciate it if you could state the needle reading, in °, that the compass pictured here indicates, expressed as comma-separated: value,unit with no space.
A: 110,°
